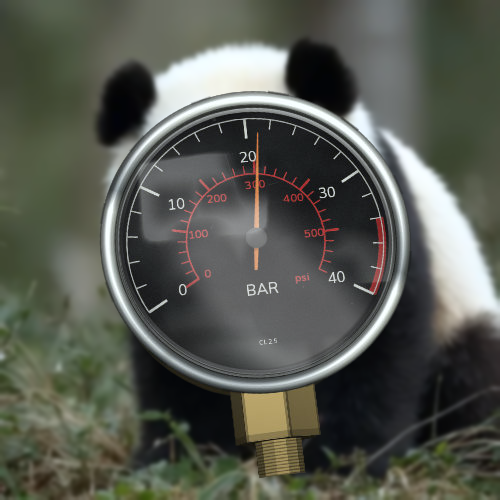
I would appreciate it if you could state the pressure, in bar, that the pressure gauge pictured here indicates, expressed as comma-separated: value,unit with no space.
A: 21,bar
